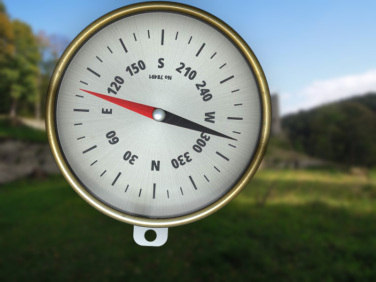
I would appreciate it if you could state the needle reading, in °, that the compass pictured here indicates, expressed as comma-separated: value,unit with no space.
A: 105,°
